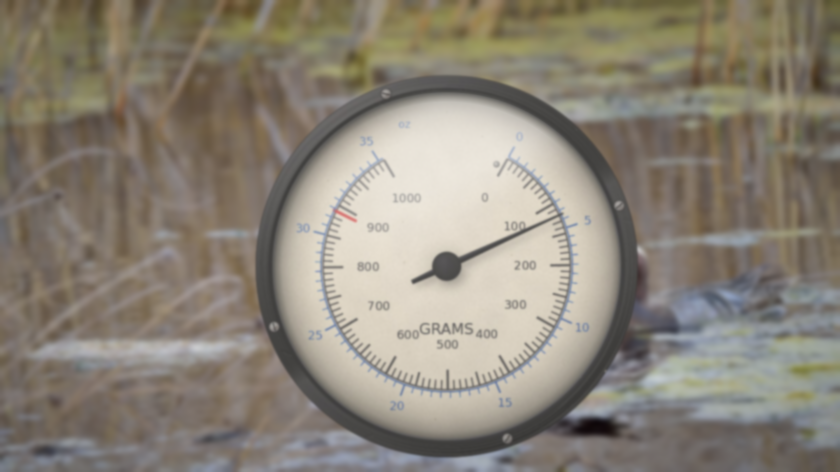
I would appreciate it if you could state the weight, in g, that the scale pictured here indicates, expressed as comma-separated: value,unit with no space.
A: 120,g
